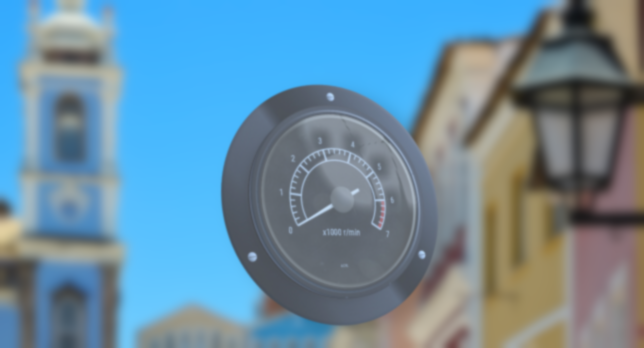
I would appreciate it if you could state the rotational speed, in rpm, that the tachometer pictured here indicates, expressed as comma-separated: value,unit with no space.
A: 0,rpm
